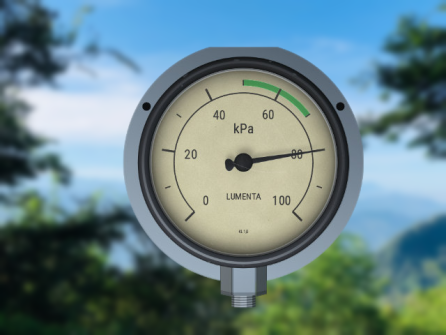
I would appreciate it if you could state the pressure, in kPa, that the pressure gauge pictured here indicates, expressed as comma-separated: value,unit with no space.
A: 80,kPa
